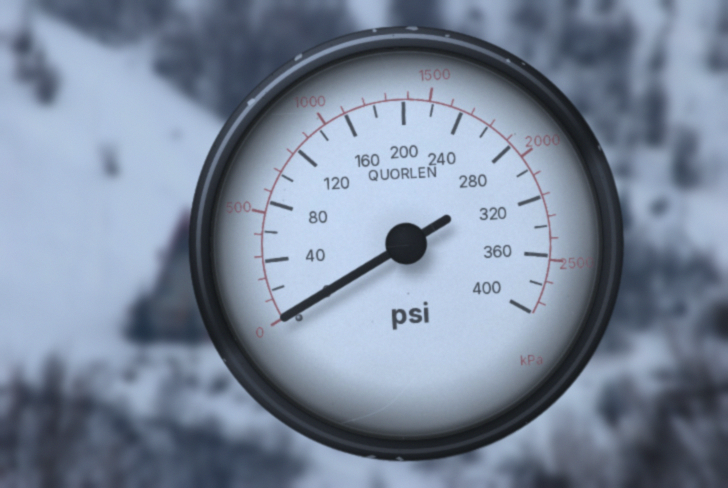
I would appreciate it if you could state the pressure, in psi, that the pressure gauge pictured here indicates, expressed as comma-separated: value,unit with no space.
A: 0,psi
